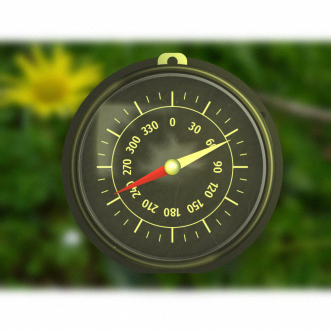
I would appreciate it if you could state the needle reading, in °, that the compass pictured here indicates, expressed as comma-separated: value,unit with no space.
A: 245,°
